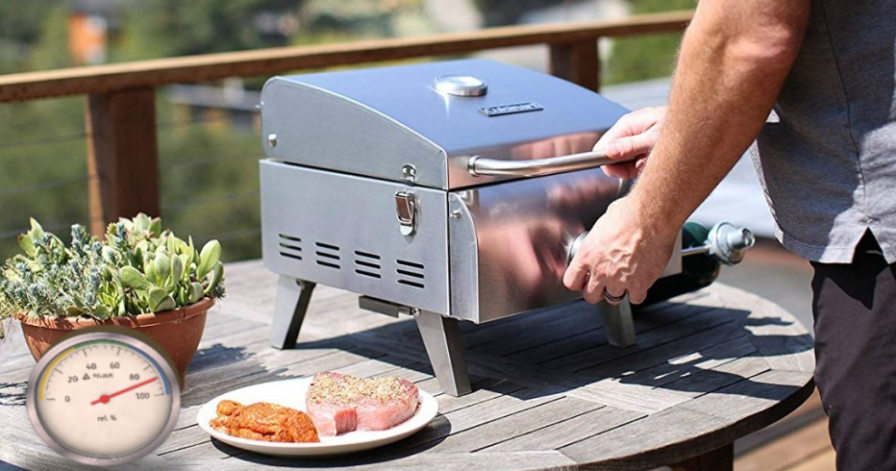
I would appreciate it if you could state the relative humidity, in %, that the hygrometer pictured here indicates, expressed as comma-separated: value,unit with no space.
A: 88,%
